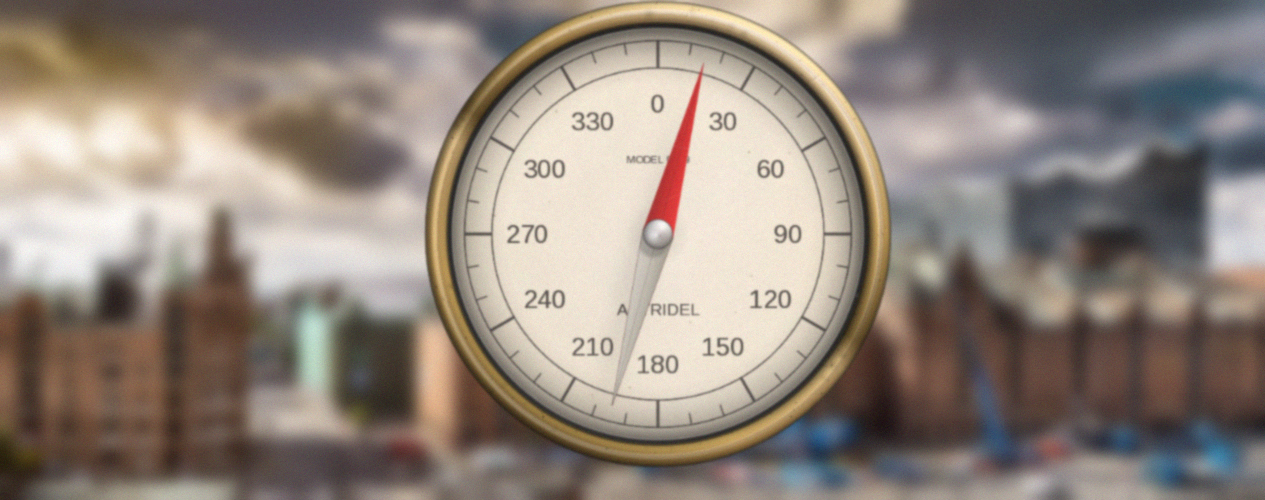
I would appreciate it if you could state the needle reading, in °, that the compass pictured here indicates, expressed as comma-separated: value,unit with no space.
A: 15,°
